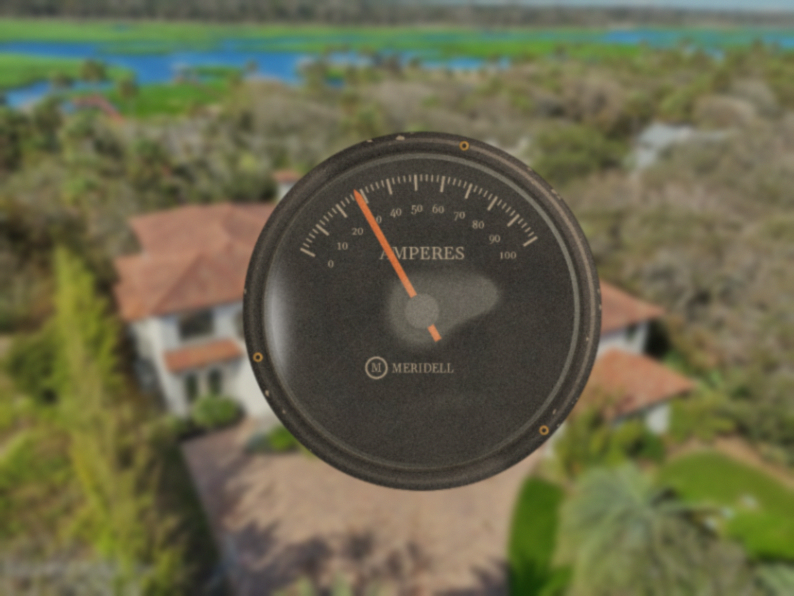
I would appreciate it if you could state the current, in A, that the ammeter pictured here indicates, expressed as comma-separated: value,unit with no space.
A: 28,A
